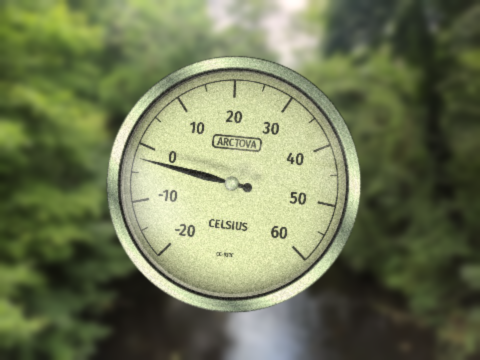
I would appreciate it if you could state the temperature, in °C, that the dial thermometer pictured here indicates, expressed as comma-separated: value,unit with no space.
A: -2.5,°C
